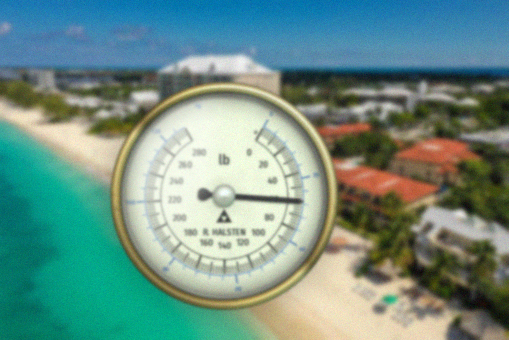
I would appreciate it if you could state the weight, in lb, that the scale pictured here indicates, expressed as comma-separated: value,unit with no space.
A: 60,lb
